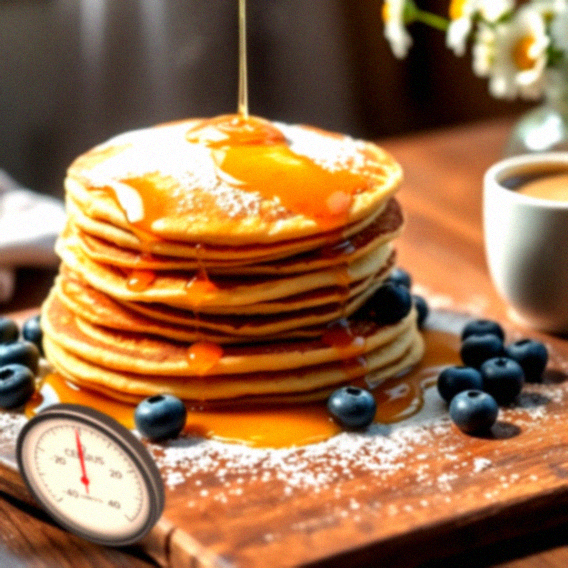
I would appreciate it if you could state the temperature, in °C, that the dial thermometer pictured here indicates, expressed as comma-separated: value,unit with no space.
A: 0,°C
